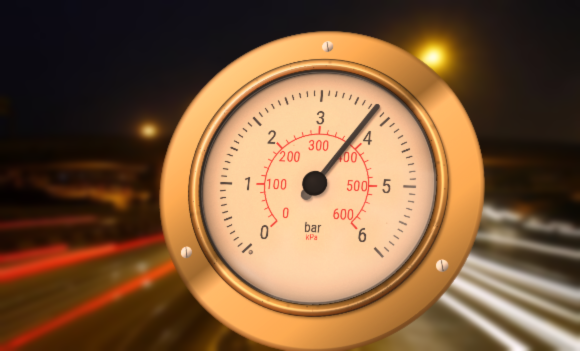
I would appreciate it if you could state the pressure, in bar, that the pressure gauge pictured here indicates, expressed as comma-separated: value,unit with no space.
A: 3.8,bar
